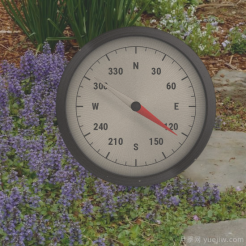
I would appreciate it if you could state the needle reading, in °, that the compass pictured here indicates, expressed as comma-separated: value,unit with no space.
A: 125,°
